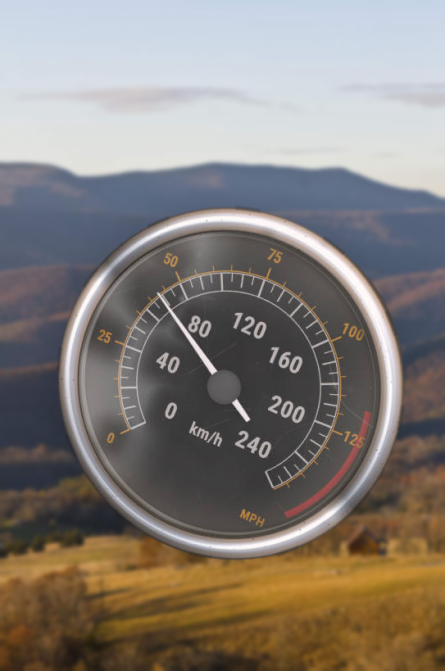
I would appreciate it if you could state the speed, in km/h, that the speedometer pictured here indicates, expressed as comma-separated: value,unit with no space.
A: 70,km/h
